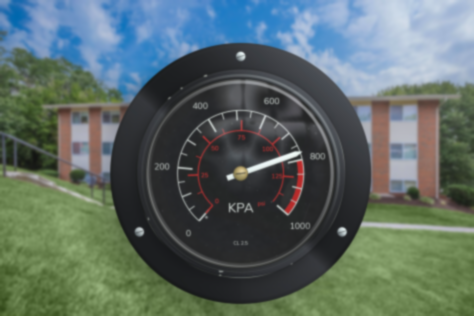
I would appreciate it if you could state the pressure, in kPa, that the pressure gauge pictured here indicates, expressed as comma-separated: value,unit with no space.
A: 775,kPa
